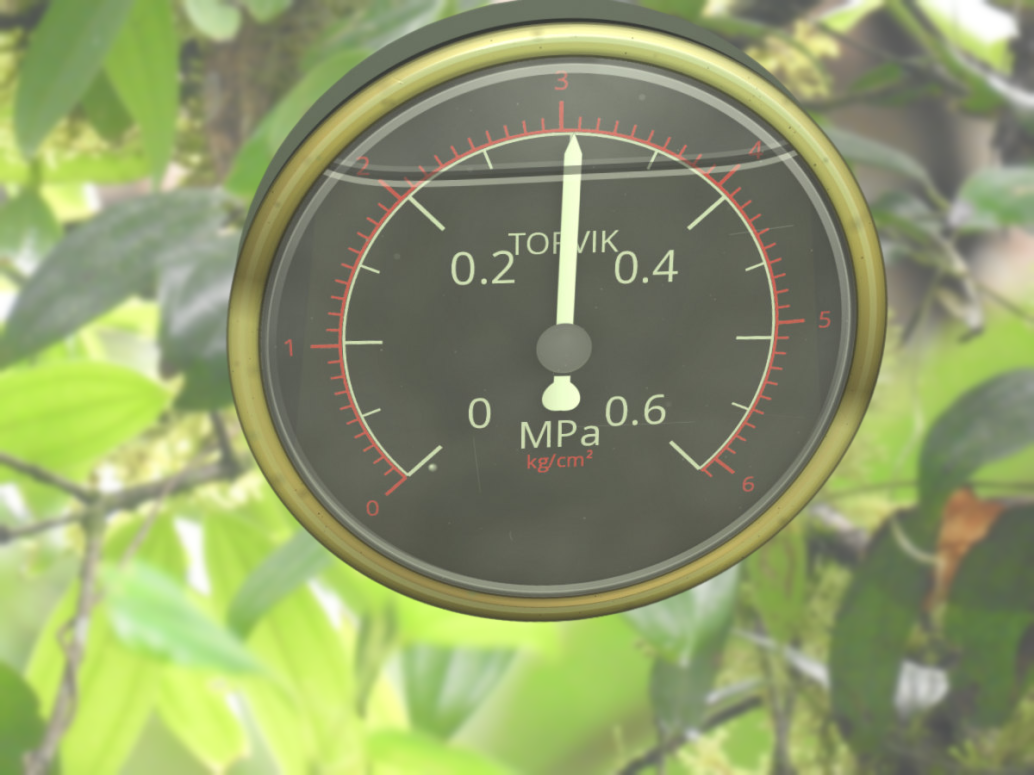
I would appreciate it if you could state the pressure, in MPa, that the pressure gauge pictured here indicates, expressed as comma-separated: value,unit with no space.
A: 0.3,MPa
